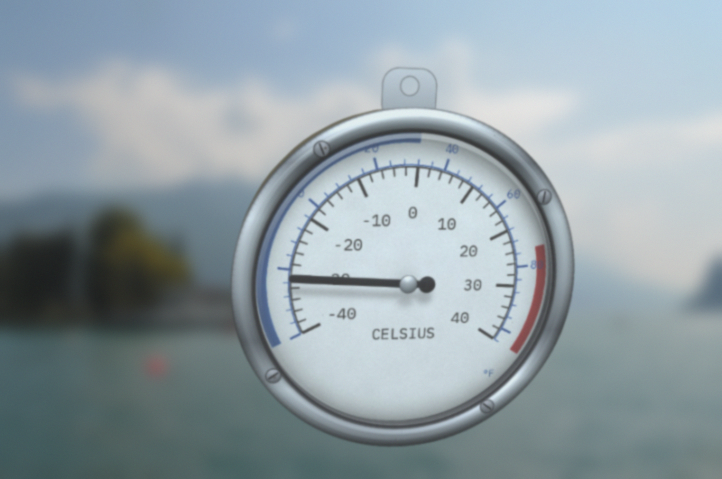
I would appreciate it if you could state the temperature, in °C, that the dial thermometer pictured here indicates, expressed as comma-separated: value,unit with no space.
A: -30,°C
